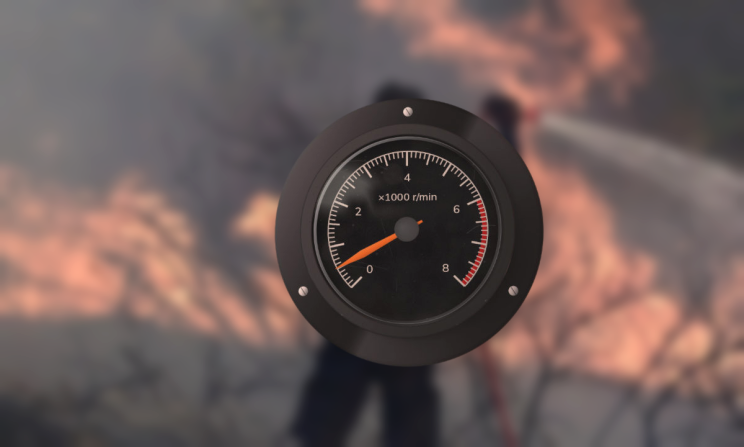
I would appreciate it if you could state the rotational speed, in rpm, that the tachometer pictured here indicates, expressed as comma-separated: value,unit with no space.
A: 500,rpm
